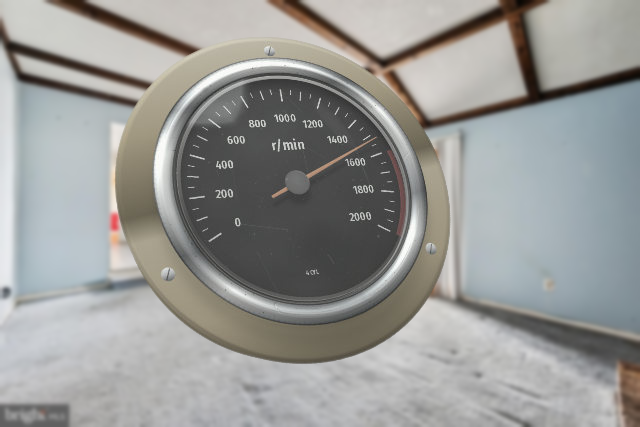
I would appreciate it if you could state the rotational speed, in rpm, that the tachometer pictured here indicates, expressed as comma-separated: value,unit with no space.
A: 1525,rpm
